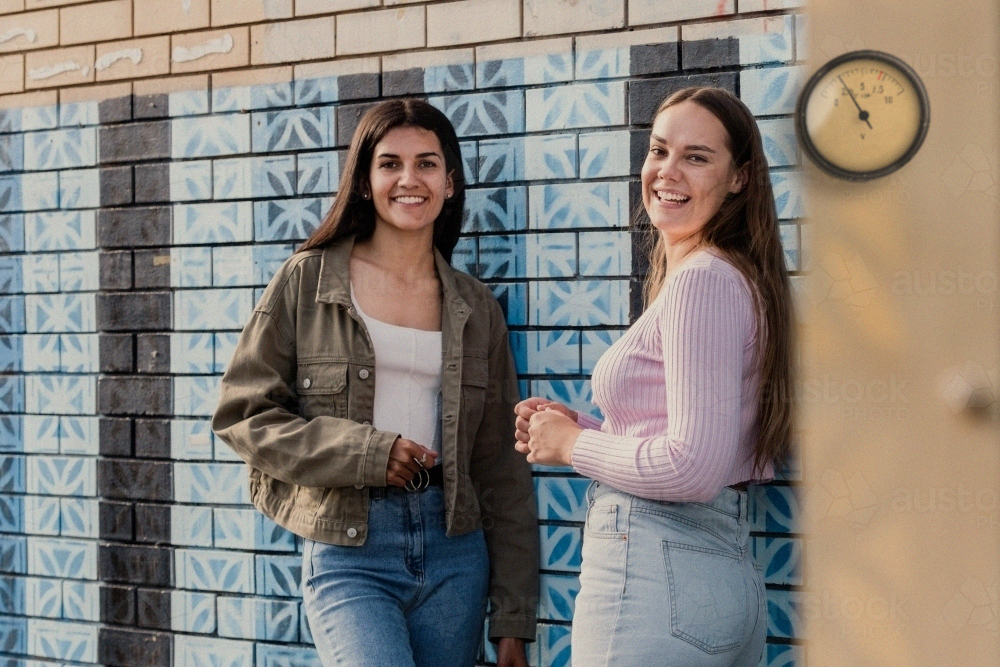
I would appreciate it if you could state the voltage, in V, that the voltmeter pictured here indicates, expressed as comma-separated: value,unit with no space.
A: 2.5,V
